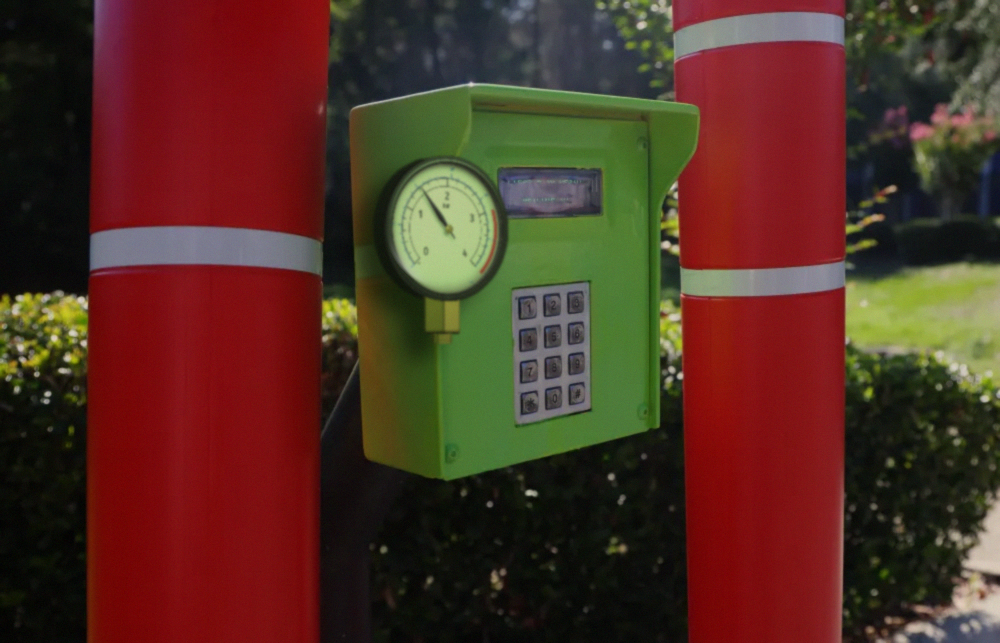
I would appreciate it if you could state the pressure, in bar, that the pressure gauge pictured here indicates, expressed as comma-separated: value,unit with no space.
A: 1.4,bar
